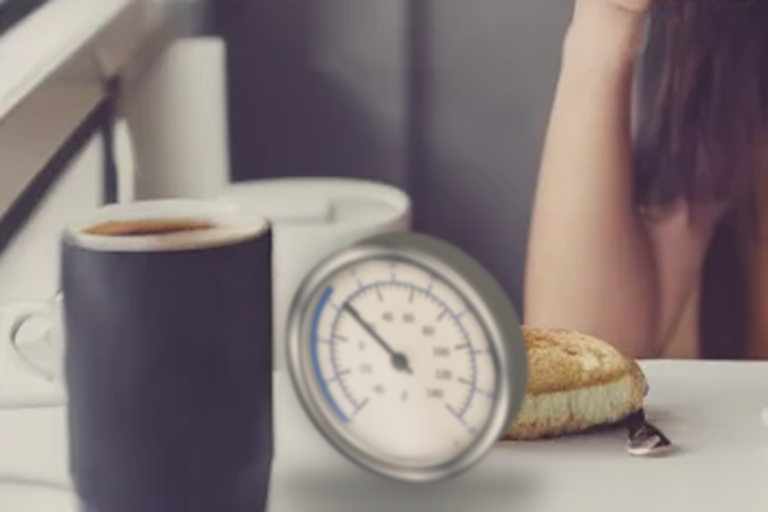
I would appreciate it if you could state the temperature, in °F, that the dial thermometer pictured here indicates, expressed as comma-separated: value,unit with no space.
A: 20,°F
